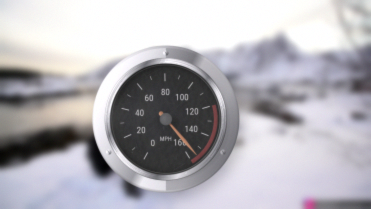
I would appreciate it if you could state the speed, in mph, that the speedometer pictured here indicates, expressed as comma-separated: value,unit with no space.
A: 155,mph
